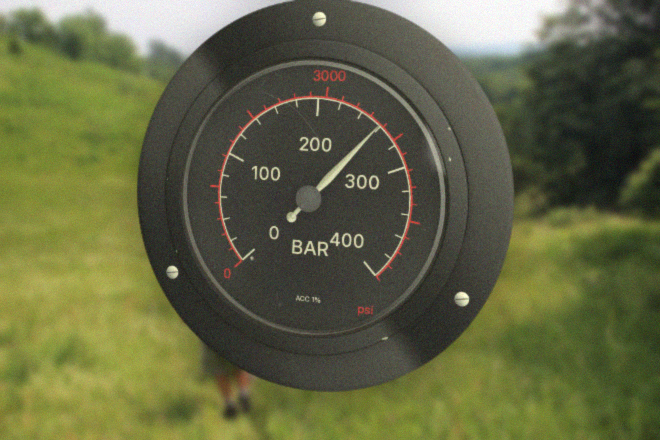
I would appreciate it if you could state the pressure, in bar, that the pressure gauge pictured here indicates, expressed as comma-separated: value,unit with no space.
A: 260,bar
